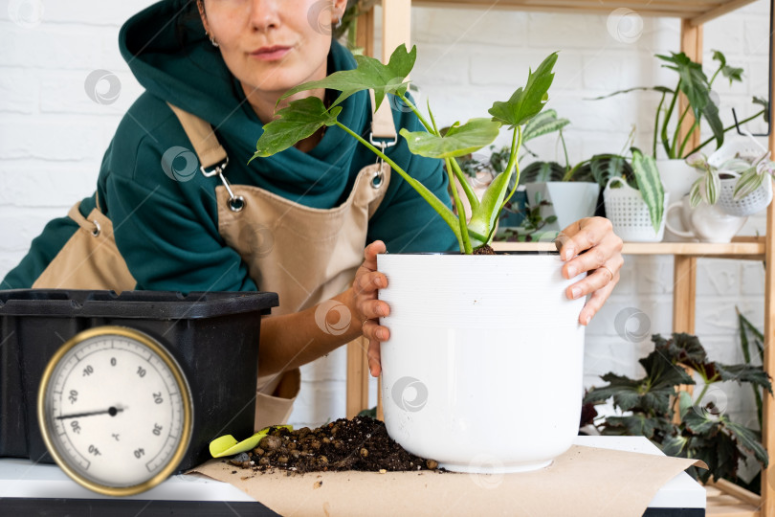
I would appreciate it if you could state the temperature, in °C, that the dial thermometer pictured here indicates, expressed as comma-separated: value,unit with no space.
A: -26,°C
